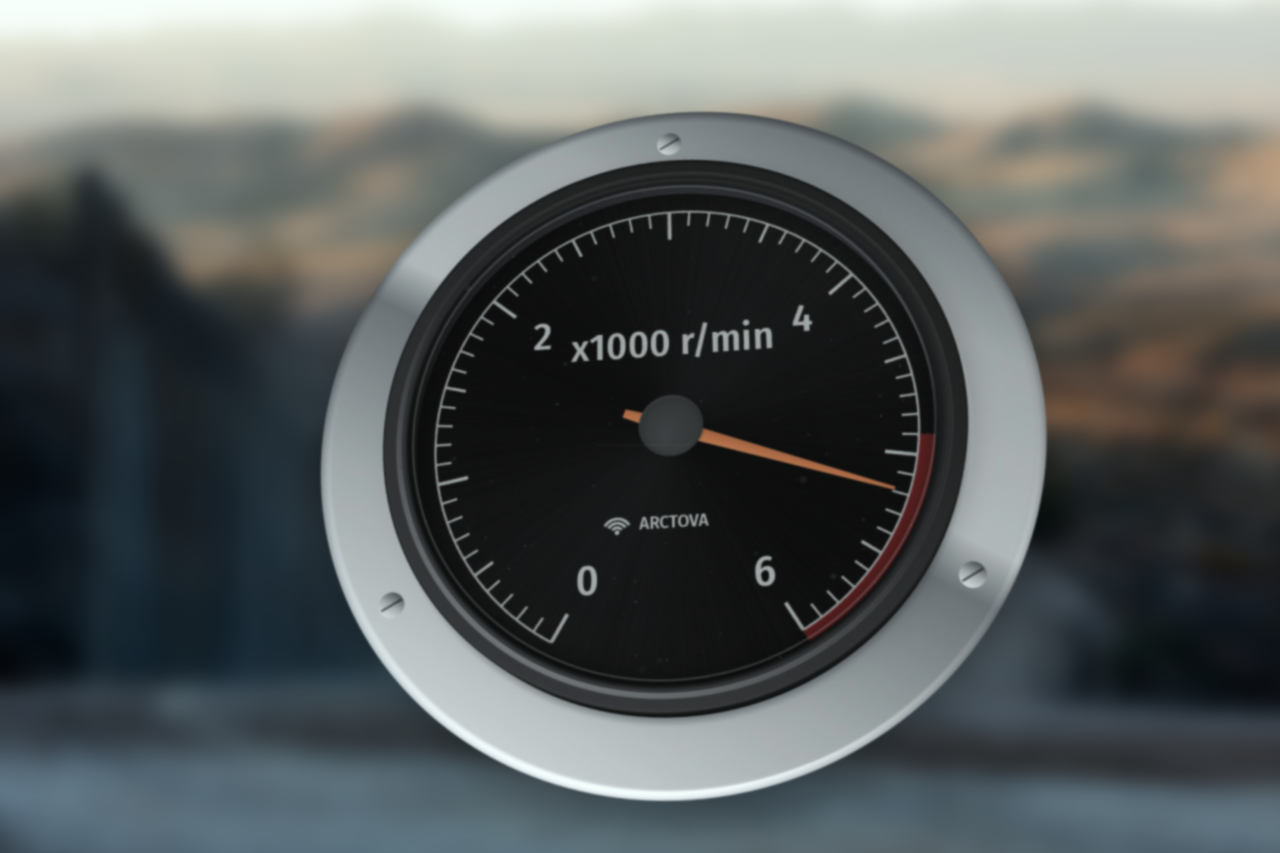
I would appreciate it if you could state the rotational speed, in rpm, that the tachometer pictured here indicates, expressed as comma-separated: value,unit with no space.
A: 5200,rpm
